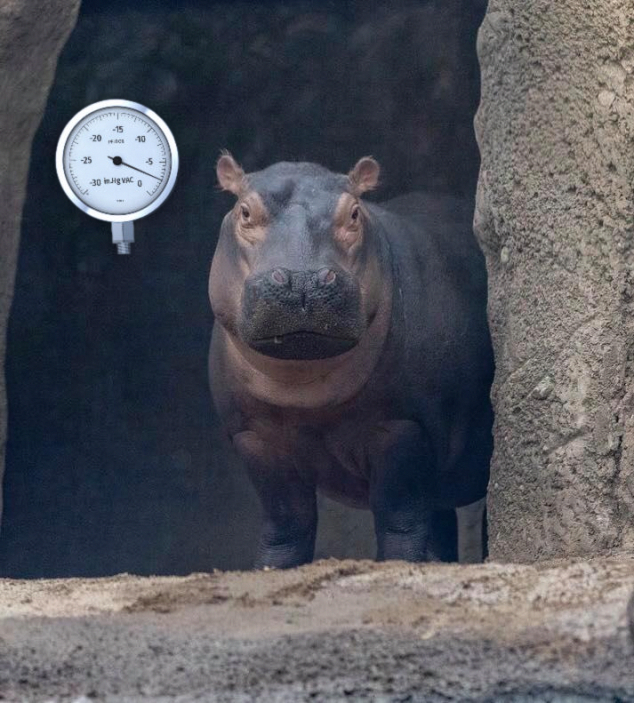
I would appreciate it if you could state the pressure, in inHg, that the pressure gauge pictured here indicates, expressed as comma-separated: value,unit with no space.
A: -2.5,inHg
